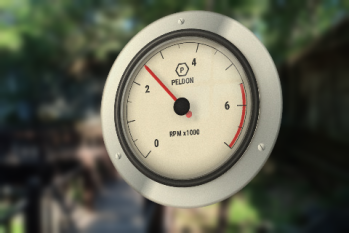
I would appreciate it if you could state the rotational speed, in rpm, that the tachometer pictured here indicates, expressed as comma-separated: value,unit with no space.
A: 2500,rpm
